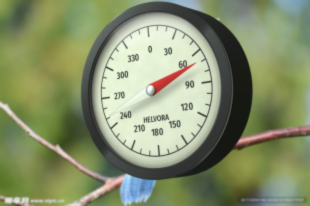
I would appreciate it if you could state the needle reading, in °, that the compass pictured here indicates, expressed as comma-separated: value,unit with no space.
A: 70,°
